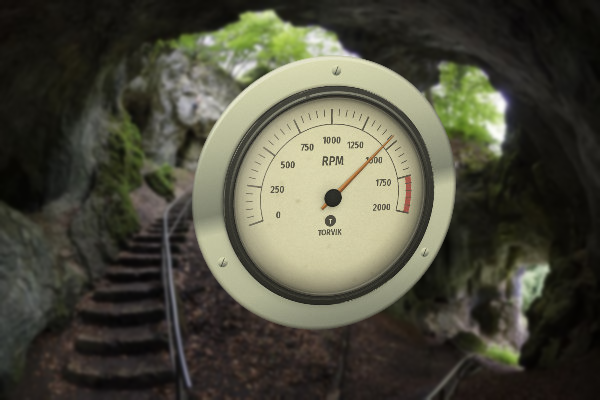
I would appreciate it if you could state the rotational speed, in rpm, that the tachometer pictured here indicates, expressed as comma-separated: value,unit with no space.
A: 1450,rpm
